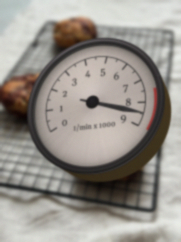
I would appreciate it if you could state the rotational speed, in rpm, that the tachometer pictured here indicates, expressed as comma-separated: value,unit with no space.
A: 8500,rpm
